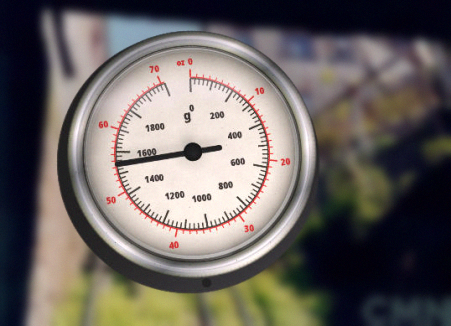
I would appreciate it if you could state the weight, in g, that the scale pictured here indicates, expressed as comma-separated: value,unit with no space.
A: 1540,g
